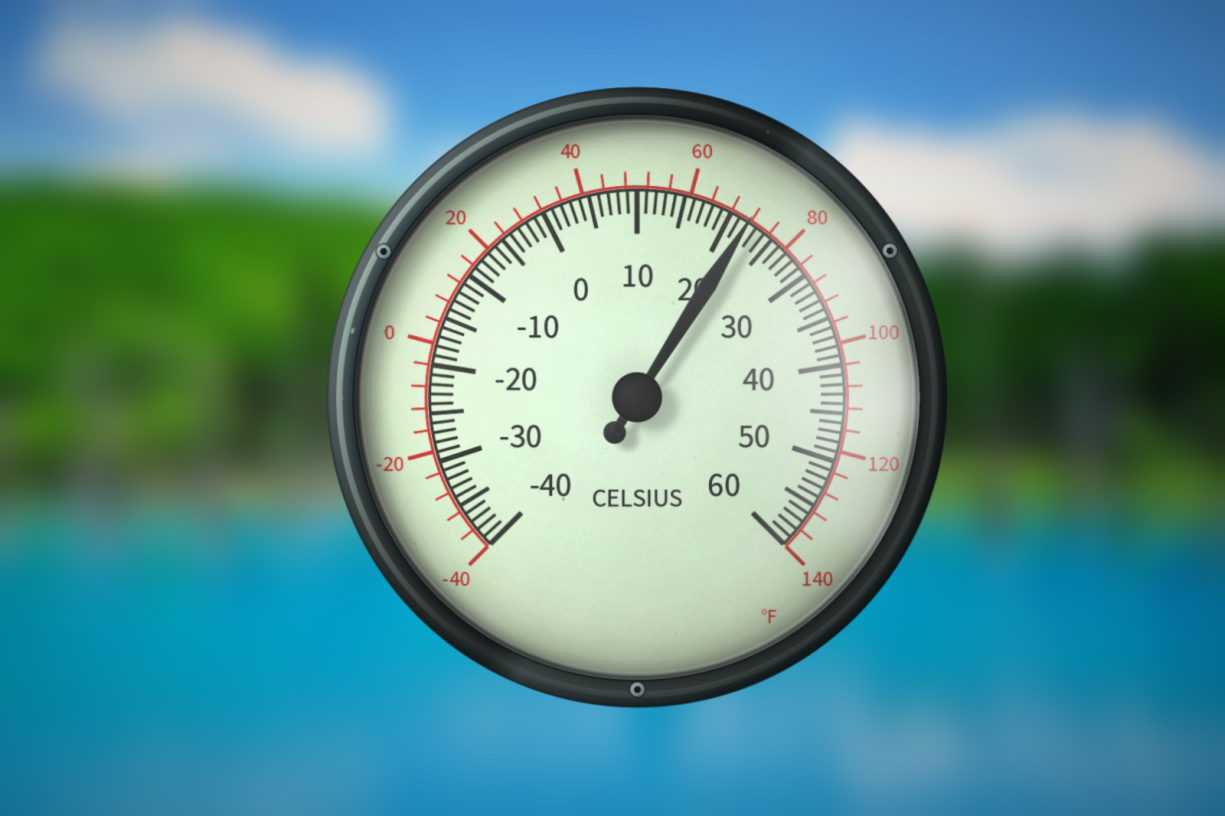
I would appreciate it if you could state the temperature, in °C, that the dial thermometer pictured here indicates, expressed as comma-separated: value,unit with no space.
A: 22,°C
